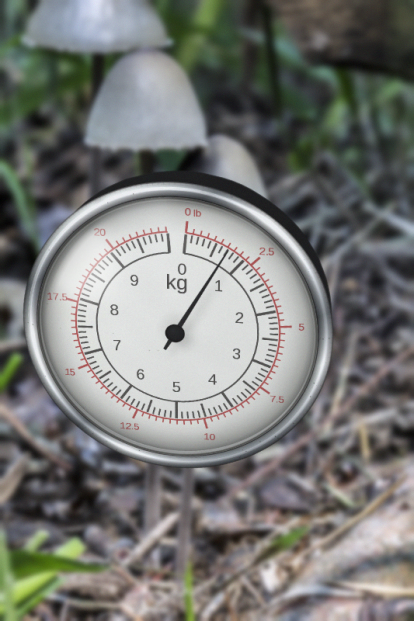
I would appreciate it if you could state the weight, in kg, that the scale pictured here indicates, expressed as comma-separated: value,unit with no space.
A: 0.7,kg
